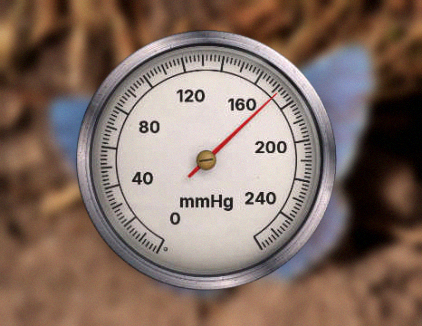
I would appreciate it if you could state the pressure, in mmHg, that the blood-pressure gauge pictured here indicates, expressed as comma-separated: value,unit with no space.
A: 172,mmHg
